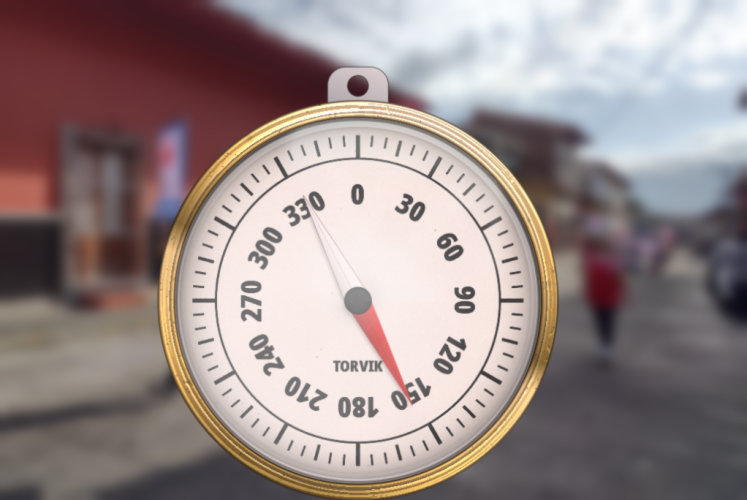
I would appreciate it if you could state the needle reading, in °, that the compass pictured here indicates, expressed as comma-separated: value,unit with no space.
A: 152.5,°
